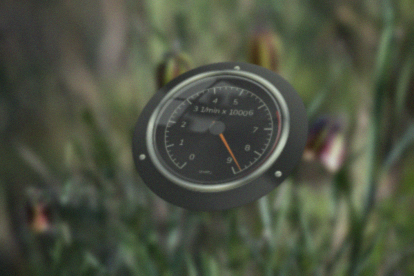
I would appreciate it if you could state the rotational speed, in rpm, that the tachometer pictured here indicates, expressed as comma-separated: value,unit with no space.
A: 8800,rpm
